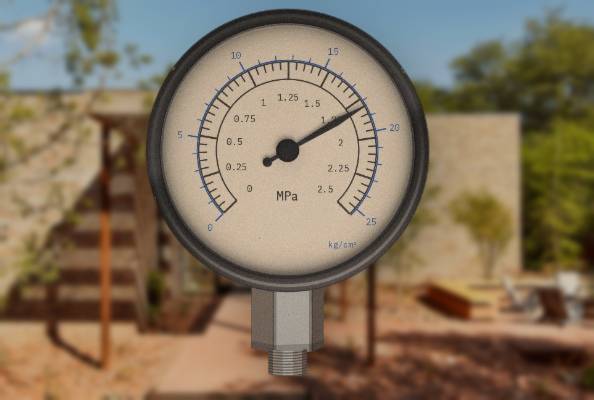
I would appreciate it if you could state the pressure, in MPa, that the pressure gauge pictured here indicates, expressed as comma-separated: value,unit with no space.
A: 1.8,MPa
